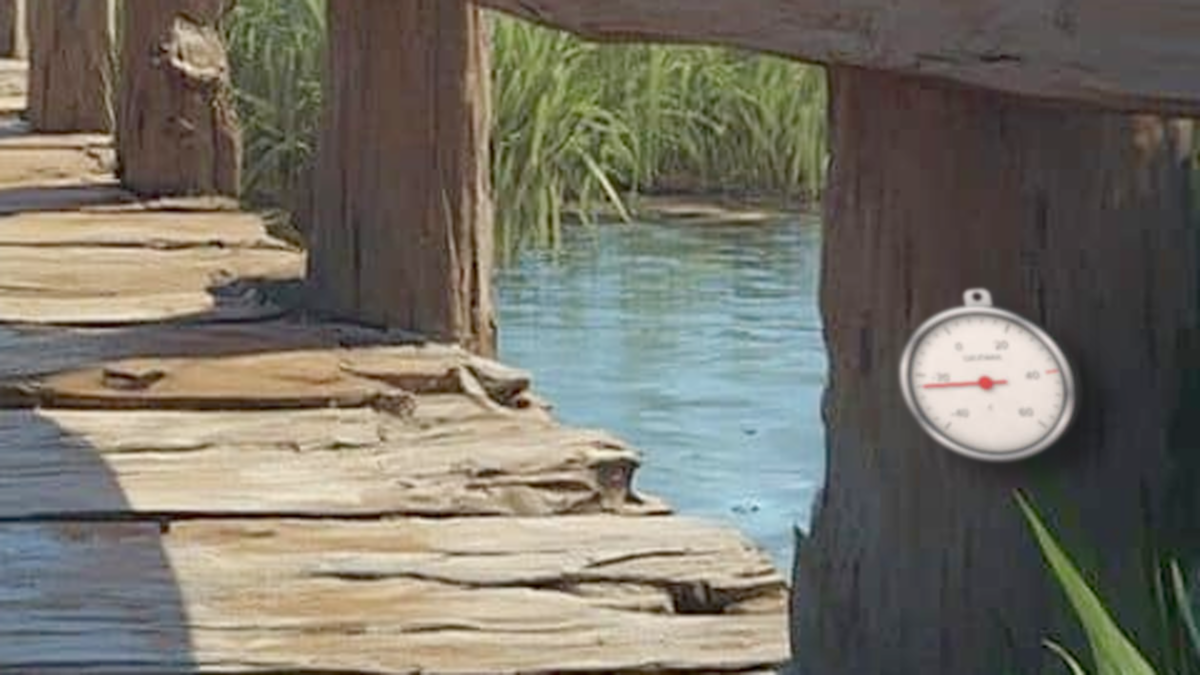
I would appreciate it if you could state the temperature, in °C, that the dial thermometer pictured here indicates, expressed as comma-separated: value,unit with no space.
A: -24,°C
